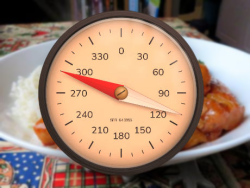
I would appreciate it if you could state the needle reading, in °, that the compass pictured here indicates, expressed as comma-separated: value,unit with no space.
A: 290,°
